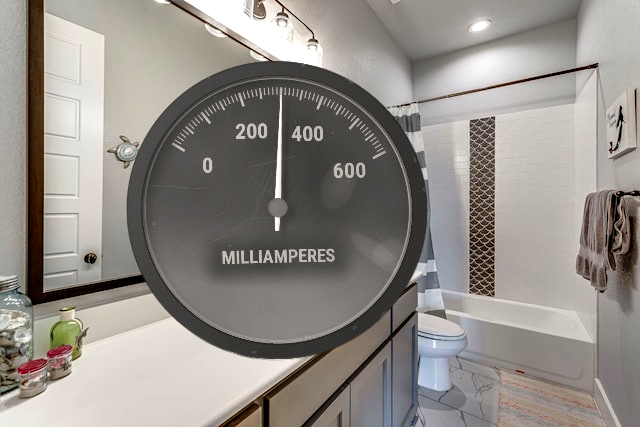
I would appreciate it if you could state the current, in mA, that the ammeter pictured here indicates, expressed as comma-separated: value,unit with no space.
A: 300,mA
